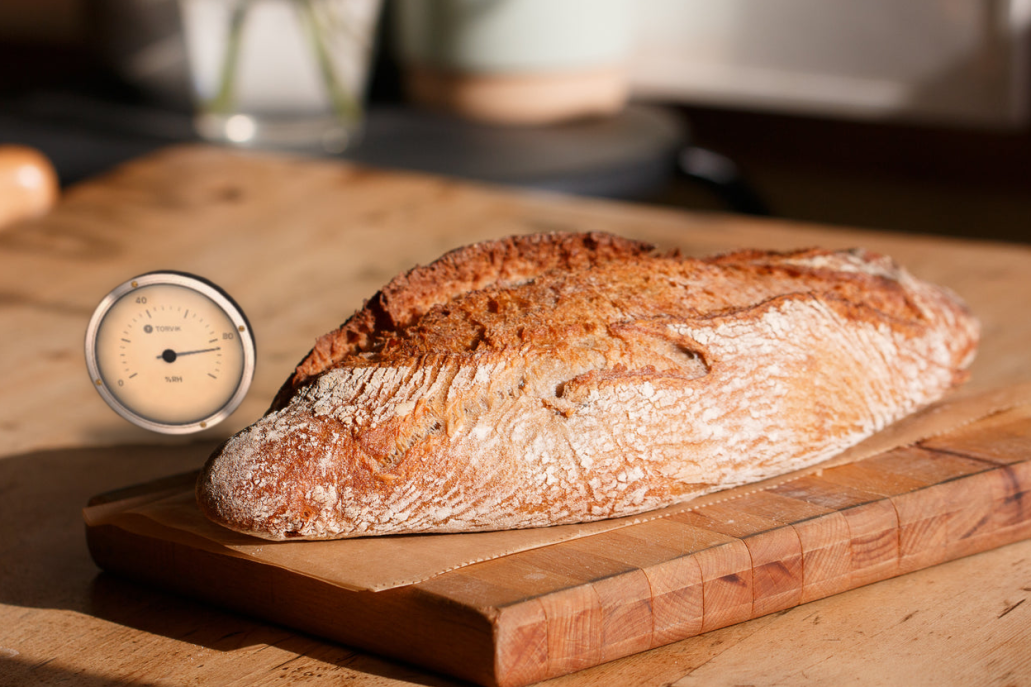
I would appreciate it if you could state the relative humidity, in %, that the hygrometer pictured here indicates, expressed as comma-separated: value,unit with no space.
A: 84,%
